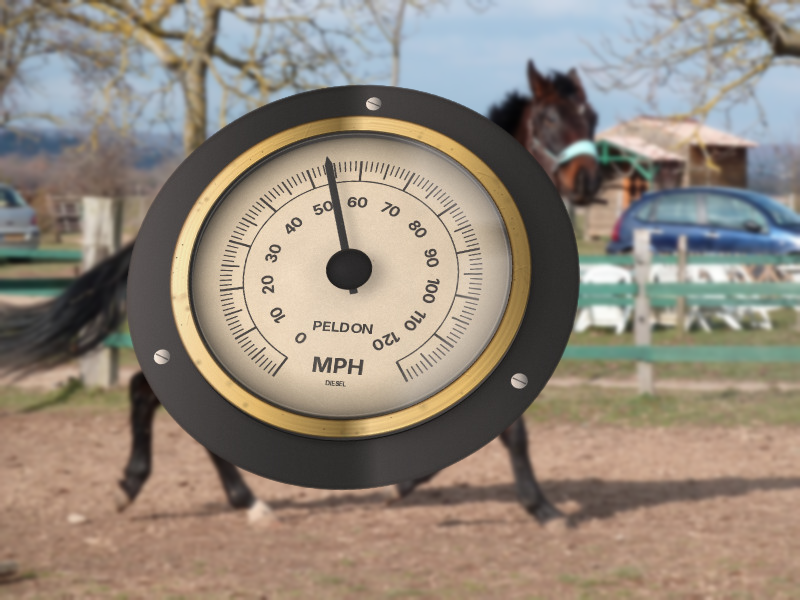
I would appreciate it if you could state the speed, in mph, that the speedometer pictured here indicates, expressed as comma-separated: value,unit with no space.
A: 54,mph
